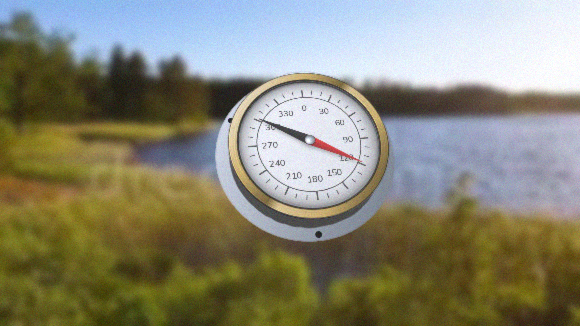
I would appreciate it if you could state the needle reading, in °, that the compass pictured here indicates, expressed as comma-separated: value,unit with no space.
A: 120,°
